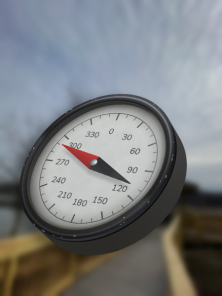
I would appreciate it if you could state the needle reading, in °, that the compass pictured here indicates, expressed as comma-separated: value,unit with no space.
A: 290,°
